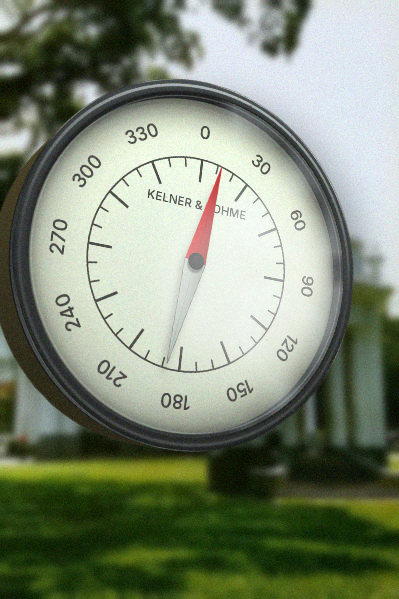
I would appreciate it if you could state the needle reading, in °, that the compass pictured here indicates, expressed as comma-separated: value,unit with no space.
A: 10,°
